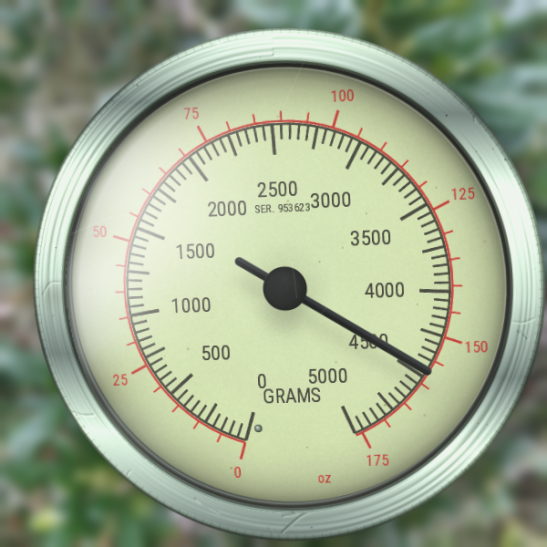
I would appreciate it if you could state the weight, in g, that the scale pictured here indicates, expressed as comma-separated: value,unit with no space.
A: 4450,g
